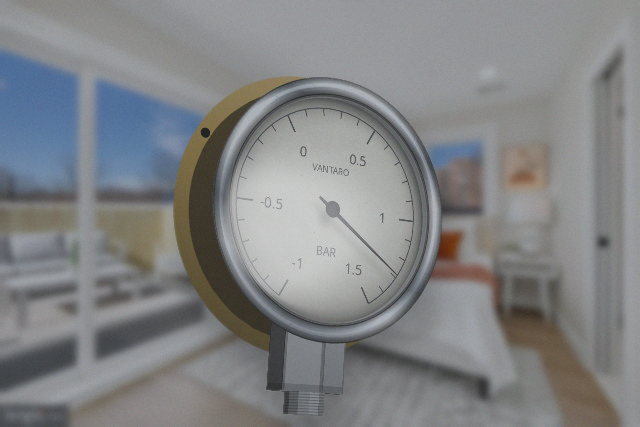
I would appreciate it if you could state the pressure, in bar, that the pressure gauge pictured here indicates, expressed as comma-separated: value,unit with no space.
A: 1.3,bar
